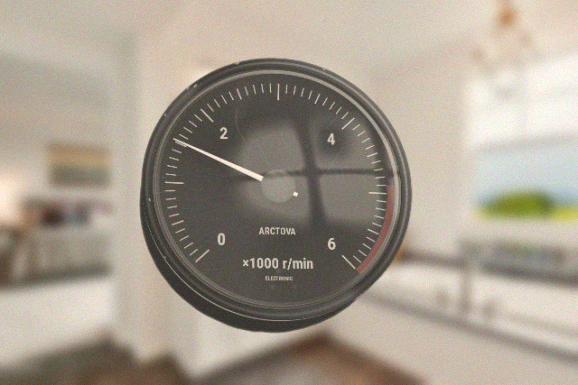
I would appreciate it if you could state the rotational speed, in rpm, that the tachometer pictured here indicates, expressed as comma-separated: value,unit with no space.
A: 1500,rpm
